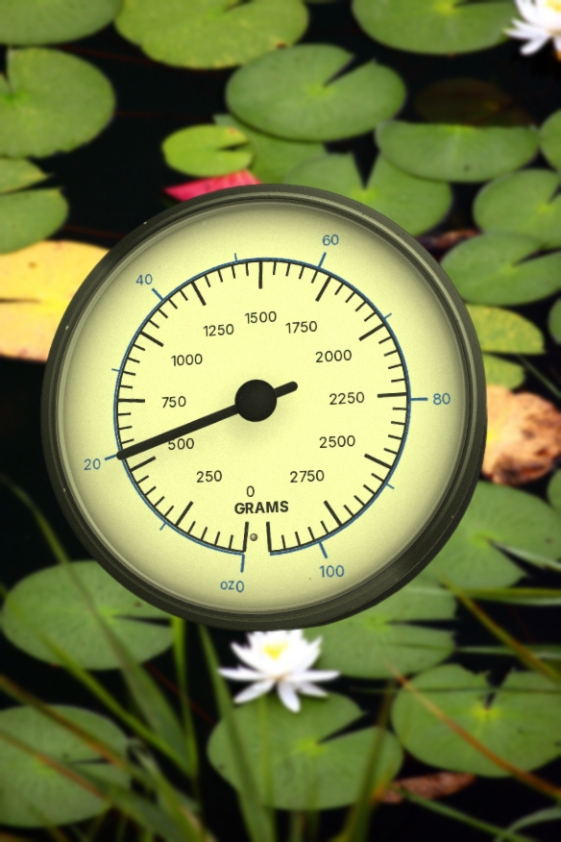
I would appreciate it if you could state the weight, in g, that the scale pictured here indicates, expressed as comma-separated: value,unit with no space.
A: 550,g
